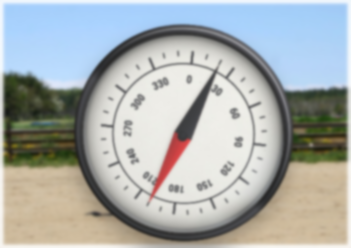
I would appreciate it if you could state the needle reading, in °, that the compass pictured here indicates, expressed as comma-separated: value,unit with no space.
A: 200,°
